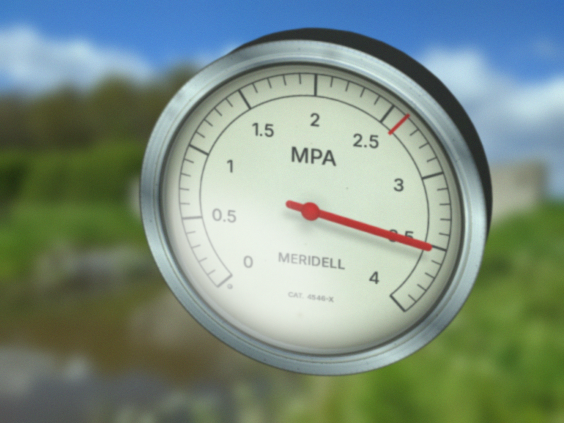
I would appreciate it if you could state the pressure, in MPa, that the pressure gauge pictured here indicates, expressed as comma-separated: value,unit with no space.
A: 3.5,MPa
